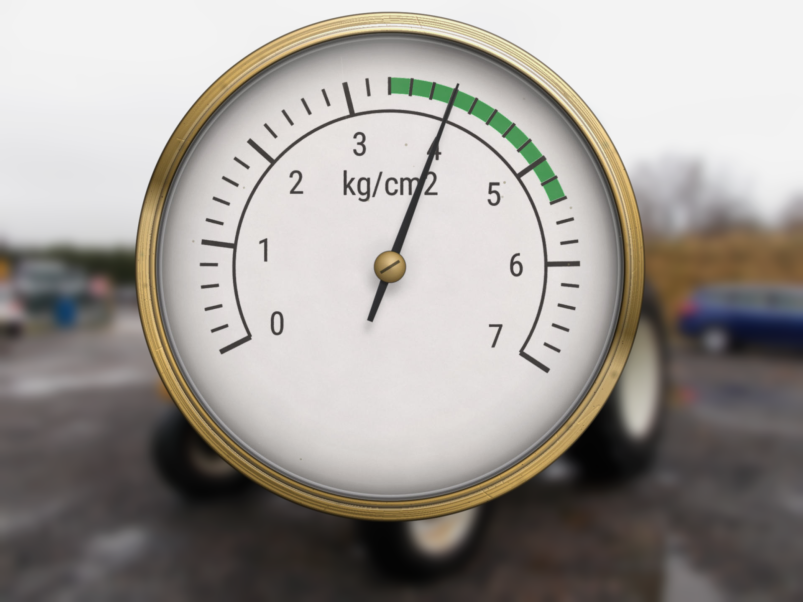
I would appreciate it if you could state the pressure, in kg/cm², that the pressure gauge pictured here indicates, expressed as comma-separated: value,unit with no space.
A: 4,kg/cm²
